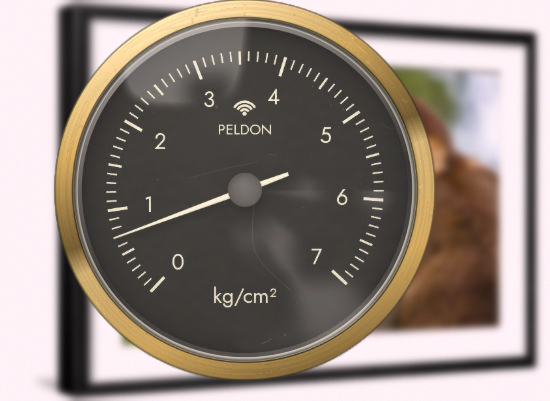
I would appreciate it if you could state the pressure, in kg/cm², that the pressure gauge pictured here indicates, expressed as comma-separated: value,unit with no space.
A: 0.7,kg/cm²
